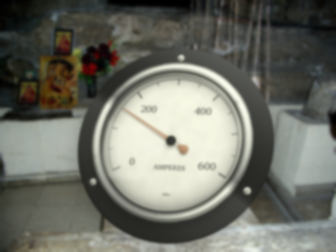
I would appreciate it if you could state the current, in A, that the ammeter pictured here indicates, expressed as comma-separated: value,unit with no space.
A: 150,A
